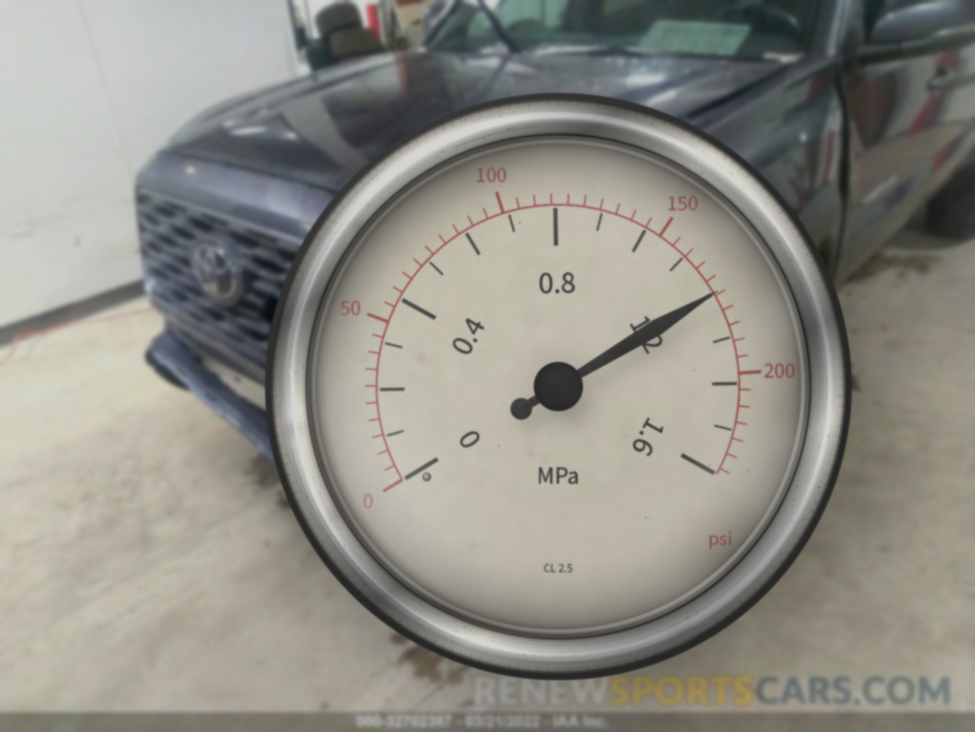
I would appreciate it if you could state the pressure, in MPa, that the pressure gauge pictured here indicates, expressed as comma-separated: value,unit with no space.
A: 1.2,MPa
